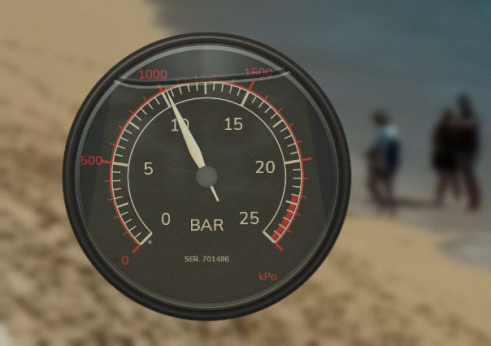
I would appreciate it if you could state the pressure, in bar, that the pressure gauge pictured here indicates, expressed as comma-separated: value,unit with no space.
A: 10.25,bar
